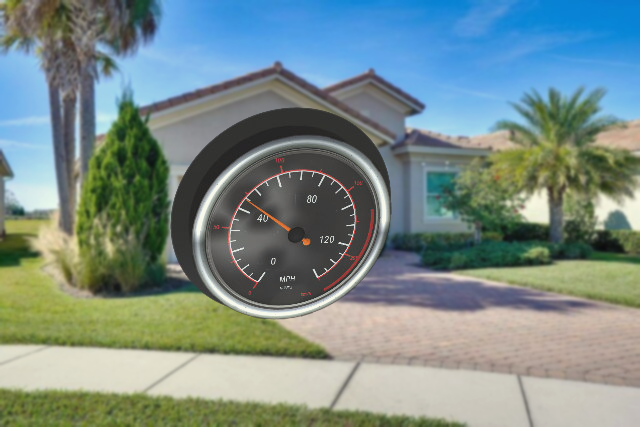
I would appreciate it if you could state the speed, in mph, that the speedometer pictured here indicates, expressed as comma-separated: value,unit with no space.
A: 45,mph
